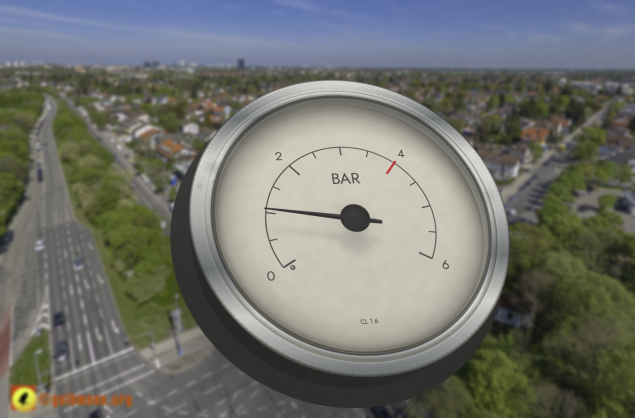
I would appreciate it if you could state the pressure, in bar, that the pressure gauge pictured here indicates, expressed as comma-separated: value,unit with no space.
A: 1,bar
